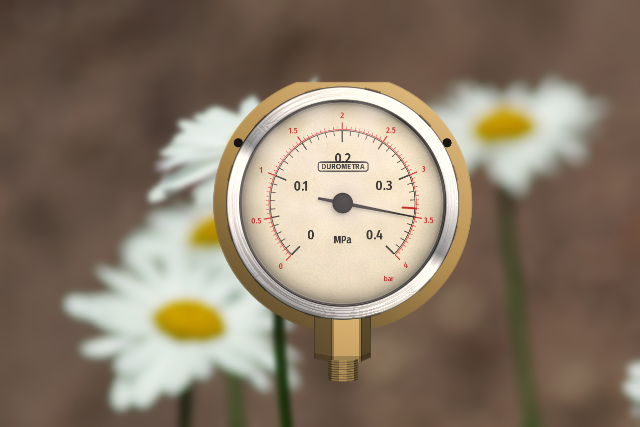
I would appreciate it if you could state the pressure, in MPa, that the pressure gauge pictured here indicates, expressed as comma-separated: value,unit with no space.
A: 0.35,MPa
